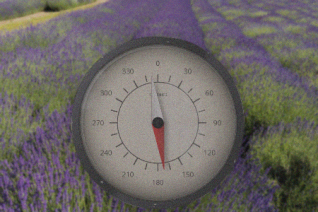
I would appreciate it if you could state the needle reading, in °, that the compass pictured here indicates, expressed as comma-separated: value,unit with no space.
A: 172.5,°
